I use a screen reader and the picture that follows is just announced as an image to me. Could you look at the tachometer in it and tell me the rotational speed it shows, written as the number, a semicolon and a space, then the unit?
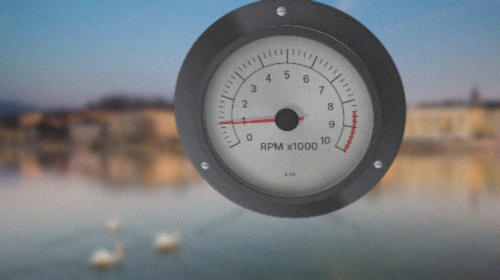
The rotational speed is 1000; rpm
